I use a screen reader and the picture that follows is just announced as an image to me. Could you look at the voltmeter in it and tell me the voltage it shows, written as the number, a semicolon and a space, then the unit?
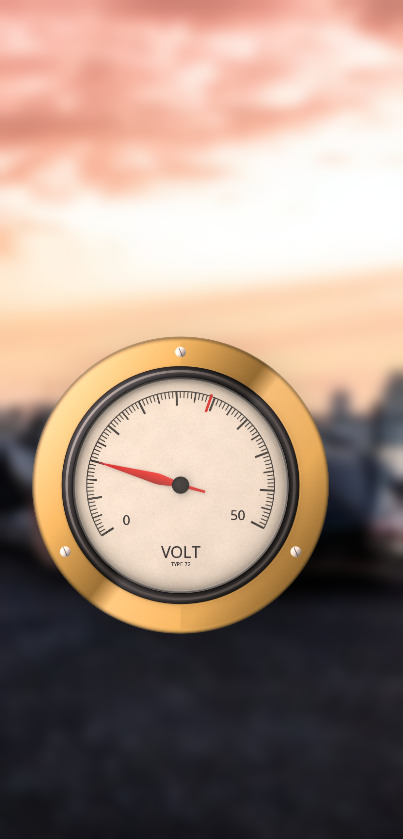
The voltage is 10; V
